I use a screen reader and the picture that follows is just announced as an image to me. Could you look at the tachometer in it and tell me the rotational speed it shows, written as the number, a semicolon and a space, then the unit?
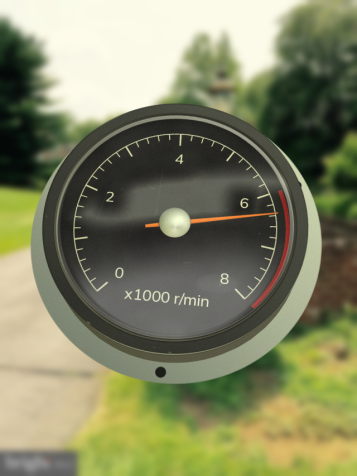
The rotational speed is 6400; rpm
